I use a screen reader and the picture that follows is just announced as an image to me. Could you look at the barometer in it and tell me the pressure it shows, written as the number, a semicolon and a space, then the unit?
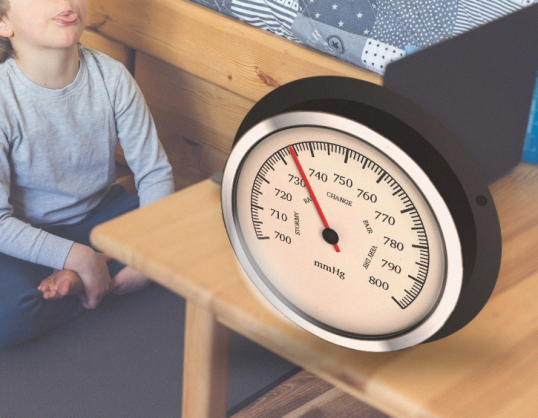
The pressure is 735; mmHg
